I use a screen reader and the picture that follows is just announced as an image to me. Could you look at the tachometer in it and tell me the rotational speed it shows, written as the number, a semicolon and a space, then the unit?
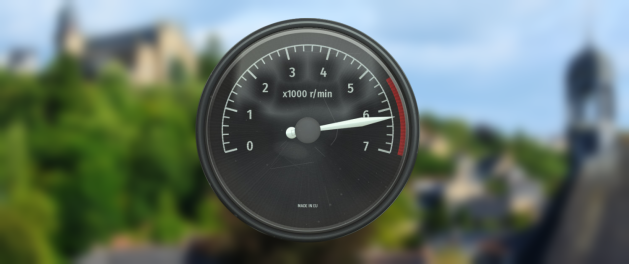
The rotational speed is 6200; rpm
